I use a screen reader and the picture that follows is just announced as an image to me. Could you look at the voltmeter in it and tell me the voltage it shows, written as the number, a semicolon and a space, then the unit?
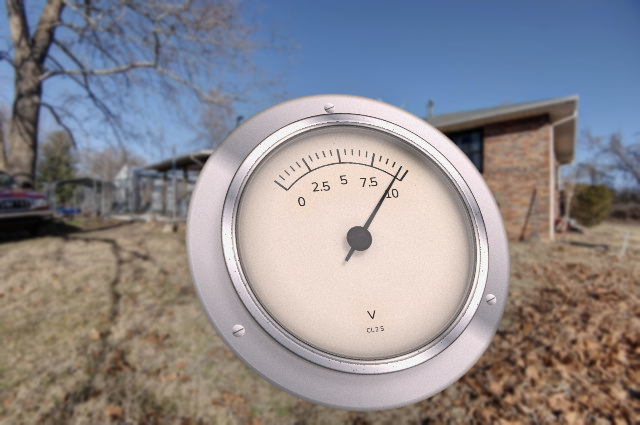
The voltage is 9.5; V
